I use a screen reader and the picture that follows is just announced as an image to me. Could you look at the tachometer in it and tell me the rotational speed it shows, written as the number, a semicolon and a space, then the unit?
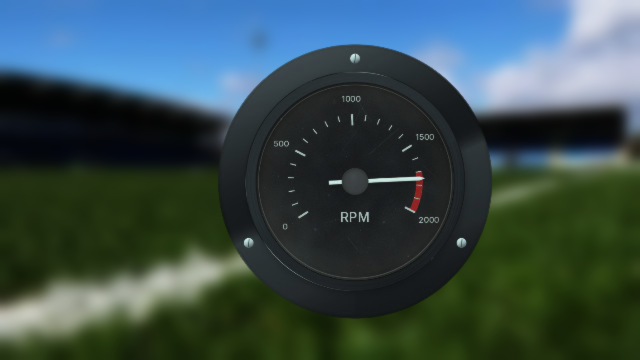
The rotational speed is 1750; rpm
